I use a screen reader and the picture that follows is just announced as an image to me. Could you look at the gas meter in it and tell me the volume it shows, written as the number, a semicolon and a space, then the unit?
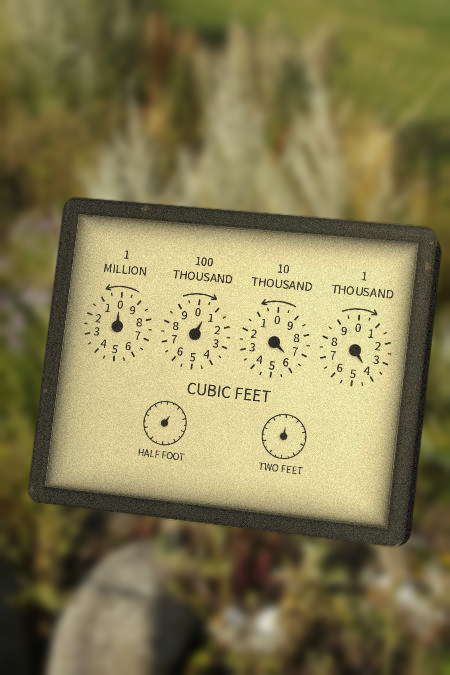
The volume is 6400; ft³
